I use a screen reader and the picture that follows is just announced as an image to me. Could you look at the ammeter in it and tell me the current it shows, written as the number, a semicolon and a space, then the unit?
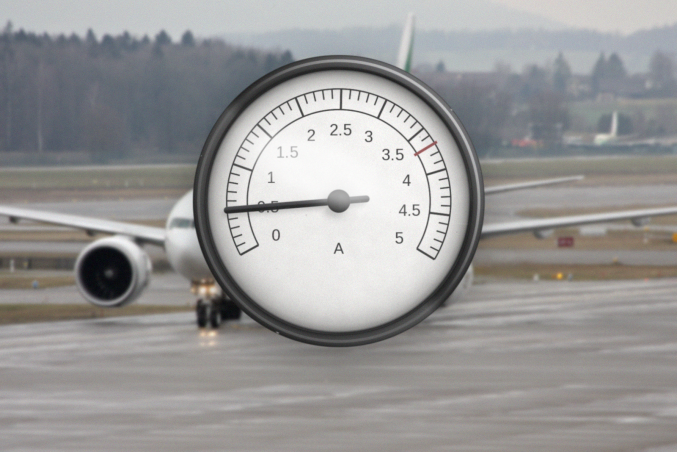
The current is 0.5; A
